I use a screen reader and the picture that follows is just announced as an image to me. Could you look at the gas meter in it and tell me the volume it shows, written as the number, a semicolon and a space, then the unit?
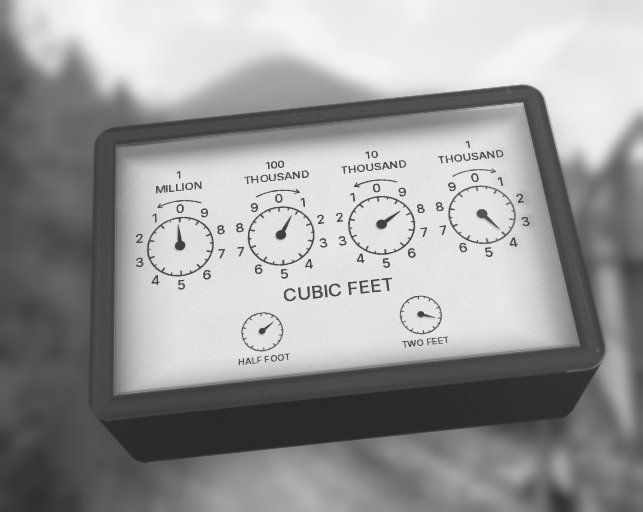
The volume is 8400; ft³
